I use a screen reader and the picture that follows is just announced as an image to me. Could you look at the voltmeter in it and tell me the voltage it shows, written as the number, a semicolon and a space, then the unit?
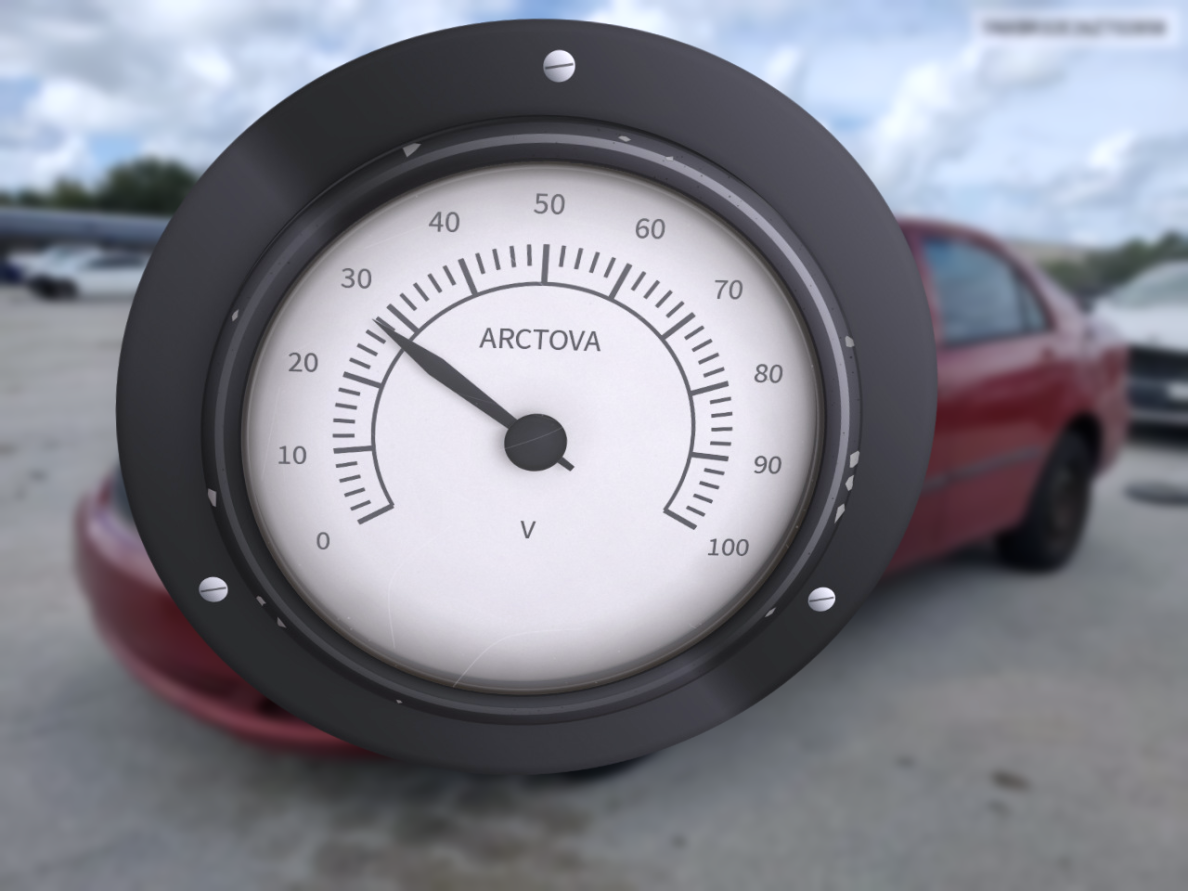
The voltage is 28; V
